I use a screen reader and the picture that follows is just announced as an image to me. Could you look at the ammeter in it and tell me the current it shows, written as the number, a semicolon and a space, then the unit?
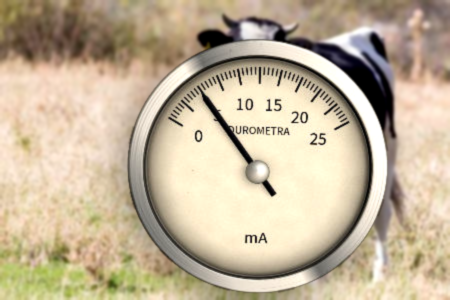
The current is 5; mA
